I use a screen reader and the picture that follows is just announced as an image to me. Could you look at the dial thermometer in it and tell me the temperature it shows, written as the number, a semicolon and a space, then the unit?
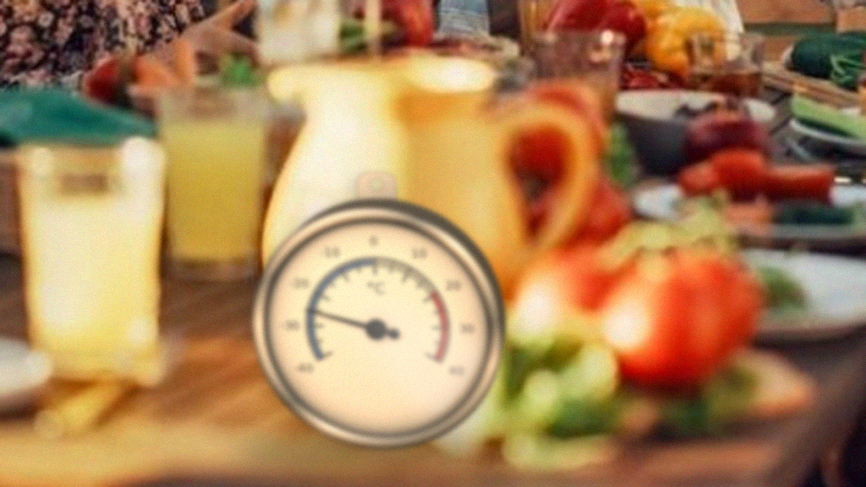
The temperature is -25; °C
